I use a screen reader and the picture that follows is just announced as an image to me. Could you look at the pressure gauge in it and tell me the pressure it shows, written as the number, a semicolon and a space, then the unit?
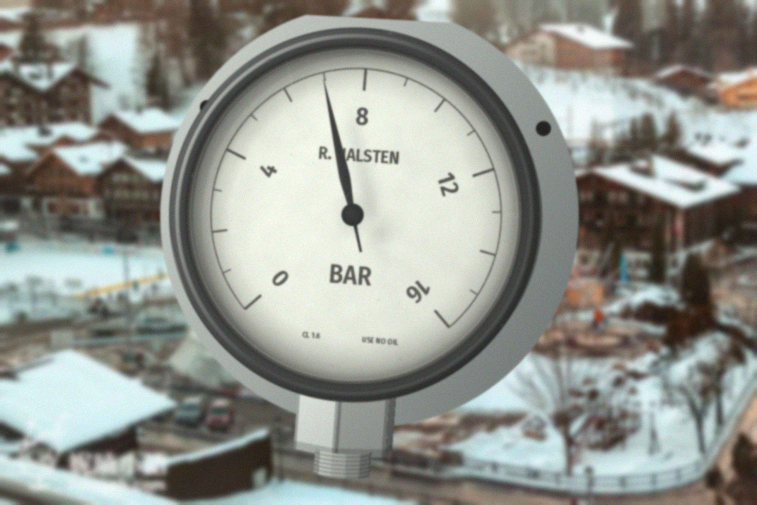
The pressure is 7; bar
